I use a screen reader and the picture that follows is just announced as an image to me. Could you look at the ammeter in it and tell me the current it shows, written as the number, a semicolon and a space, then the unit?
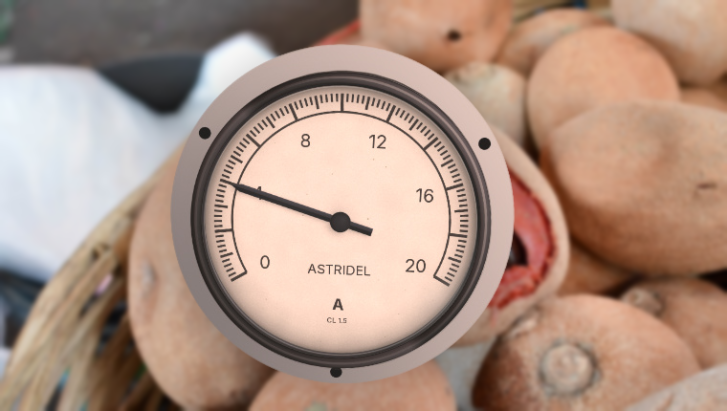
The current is 4; A
